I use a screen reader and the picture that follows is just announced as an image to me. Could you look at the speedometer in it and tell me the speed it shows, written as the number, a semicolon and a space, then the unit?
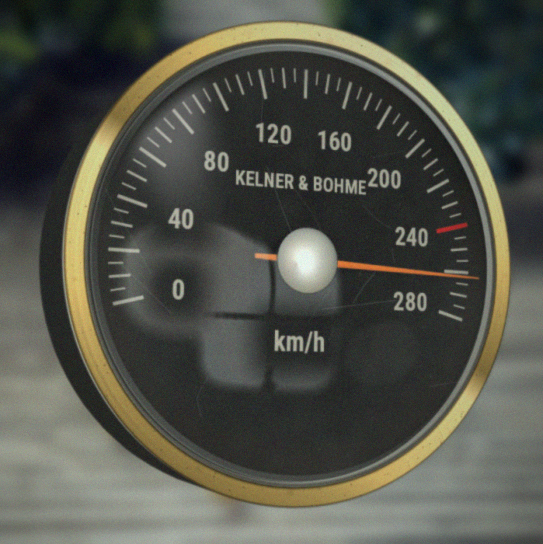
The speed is 262.5; km/h
